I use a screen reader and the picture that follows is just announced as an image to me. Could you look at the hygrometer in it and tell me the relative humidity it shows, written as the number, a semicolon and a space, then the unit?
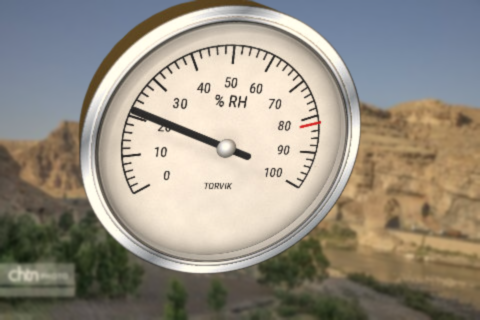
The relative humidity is 22; %
